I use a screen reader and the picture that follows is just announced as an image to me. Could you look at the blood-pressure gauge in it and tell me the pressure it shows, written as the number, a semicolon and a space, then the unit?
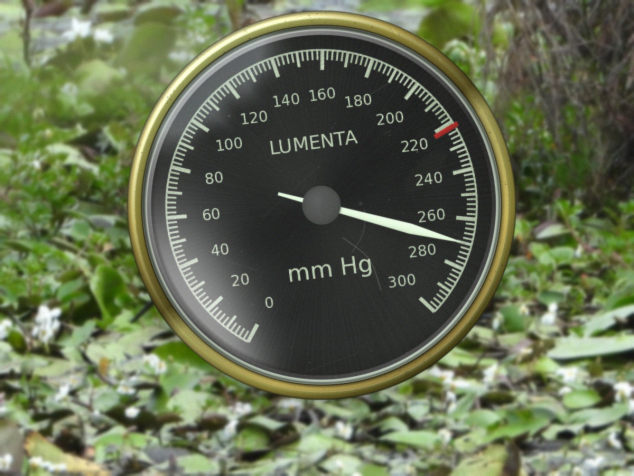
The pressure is 270; mmHg
